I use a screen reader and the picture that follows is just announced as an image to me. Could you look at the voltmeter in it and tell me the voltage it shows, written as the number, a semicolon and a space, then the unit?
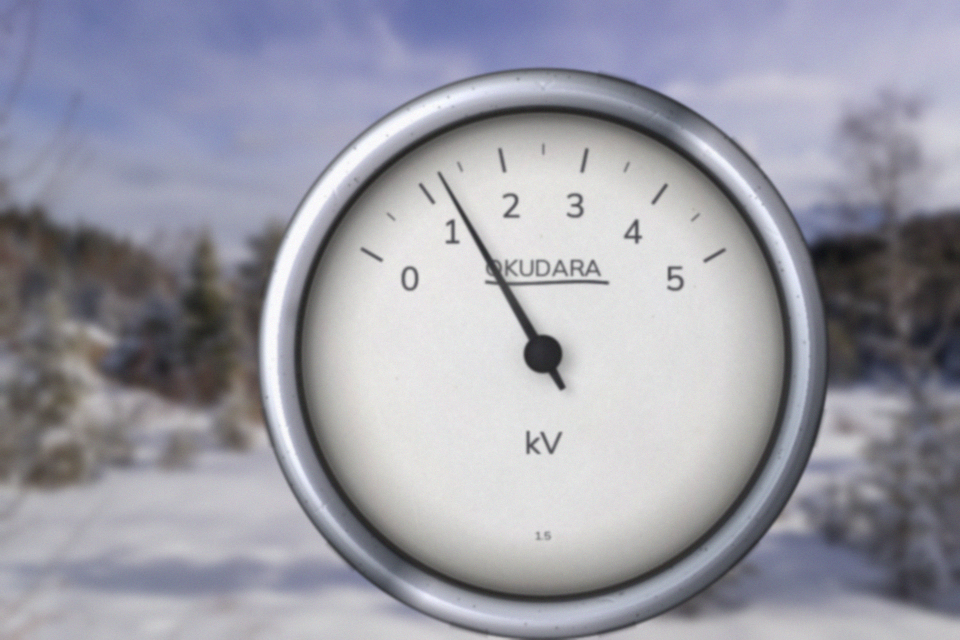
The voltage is 1.25; kV
